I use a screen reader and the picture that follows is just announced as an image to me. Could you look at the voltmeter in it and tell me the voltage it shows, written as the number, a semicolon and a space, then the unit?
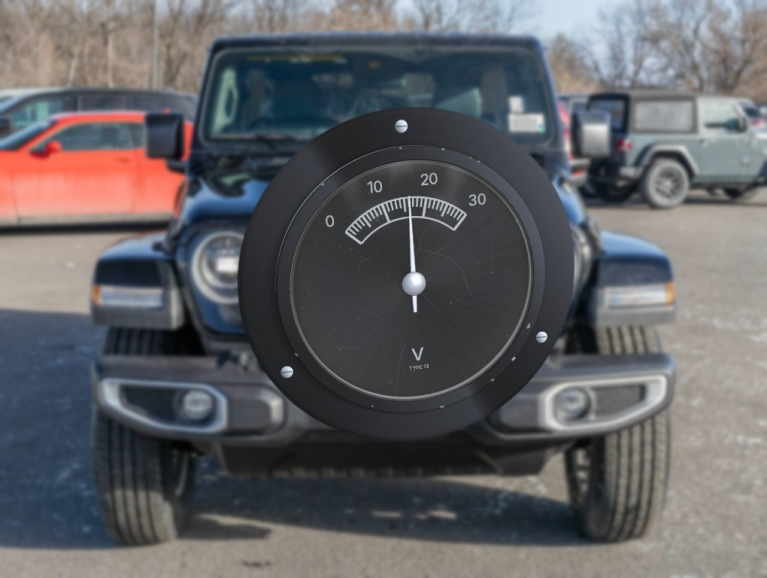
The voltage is 16; V
